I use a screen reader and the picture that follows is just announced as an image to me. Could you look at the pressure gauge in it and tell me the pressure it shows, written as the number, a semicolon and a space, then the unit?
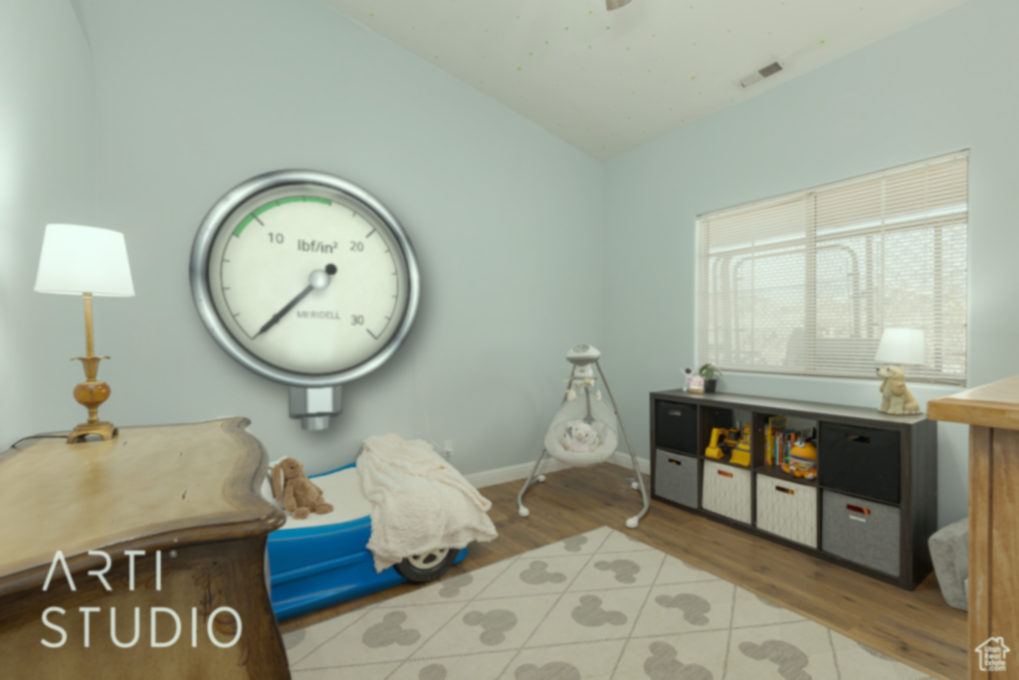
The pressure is 0; psi
